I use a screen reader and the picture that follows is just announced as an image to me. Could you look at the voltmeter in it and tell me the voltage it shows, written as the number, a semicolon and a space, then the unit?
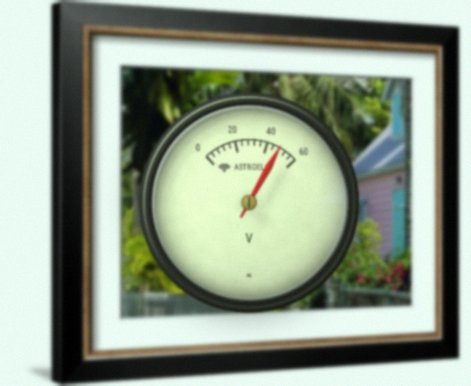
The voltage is 48; V
